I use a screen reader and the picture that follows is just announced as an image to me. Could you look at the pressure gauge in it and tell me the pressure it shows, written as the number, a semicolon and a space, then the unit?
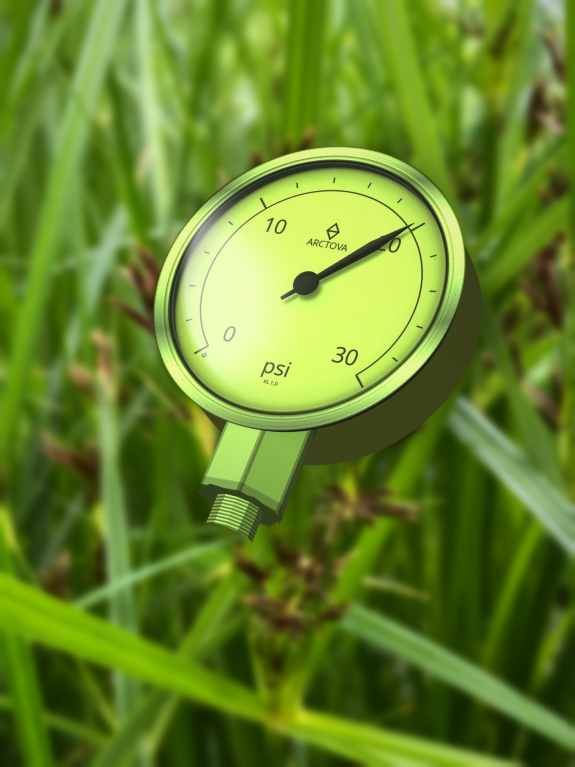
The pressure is 20; psi
